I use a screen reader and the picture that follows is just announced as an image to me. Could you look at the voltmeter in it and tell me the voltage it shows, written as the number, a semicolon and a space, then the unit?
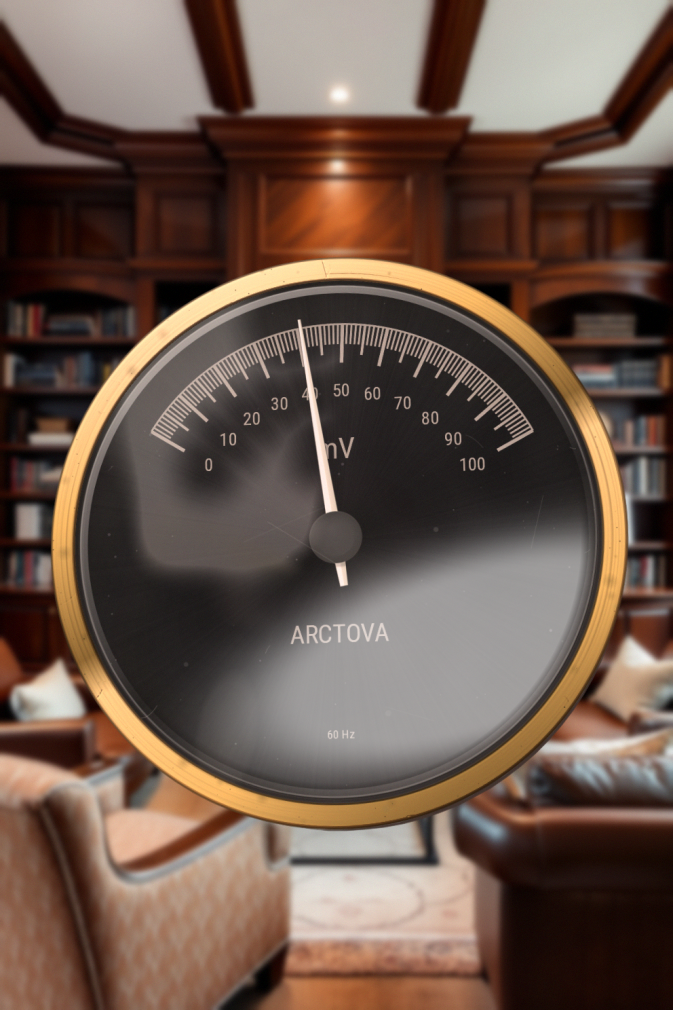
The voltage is 41; mV
